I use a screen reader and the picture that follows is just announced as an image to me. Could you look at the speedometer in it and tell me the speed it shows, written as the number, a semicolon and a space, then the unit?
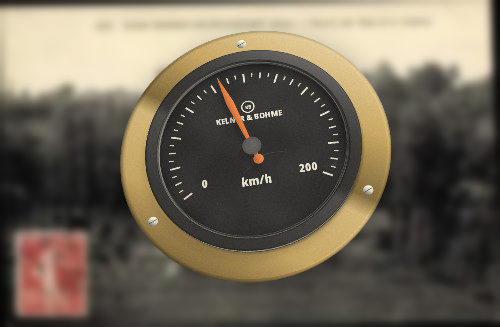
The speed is 85; km/h
